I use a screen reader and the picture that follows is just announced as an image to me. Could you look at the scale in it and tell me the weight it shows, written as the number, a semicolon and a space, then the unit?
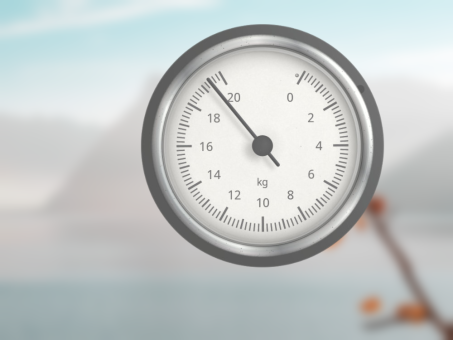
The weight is 19.4; kg
